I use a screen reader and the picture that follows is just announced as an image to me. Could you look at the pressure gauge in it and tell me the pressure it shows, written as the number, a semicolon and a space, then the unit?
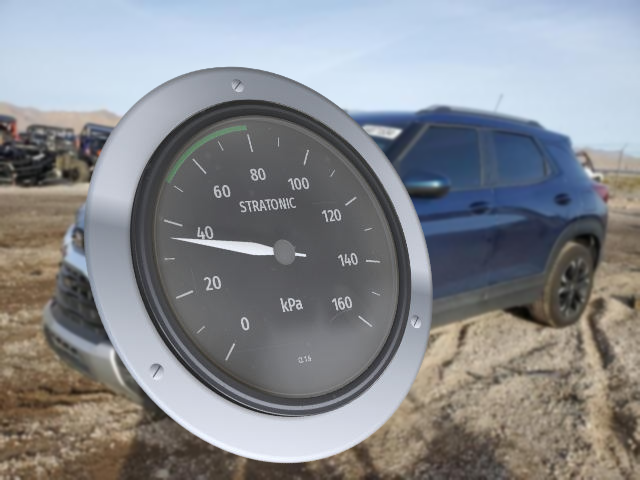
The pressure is 35; kPa
